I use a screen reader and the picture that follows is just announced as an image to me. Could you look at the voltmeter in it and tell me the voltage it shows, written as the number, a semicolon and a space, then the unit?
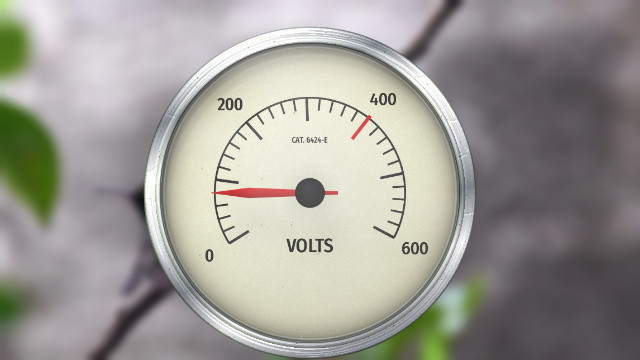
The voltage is 80; V
